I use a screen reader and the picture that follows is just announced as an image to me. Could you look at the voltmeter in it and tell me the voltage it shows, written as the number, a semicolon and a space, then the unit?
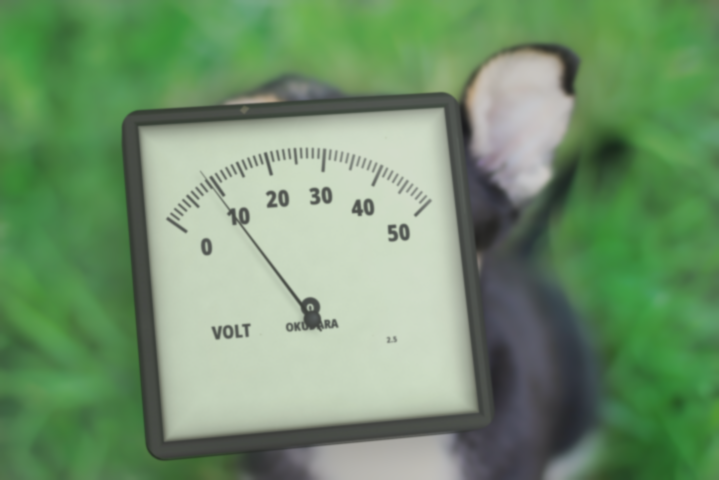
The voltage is 9; V
